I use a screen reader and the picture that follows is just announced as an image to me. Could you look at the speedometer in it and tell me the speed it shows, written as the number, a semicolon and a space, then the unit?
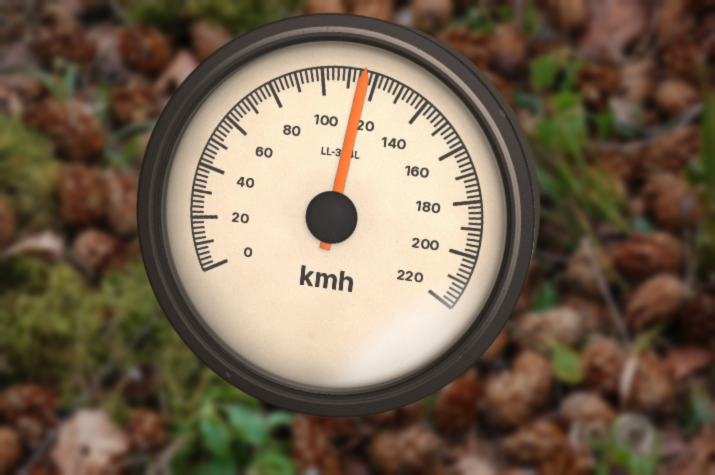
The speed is 116; km/h
